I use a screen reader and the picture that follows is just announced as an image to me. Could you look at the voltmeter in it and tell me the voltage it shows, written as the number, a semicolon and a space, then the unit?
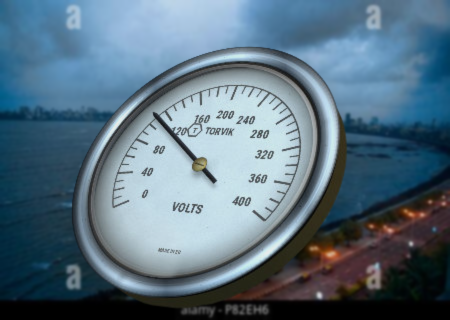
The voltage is 110; V
